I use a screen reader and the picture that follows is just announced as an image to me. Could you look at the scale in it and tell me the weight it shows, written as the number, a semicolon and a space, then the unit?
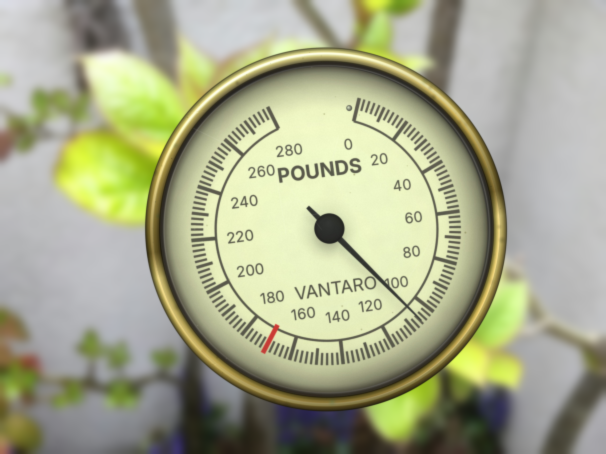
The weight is 106; lb
